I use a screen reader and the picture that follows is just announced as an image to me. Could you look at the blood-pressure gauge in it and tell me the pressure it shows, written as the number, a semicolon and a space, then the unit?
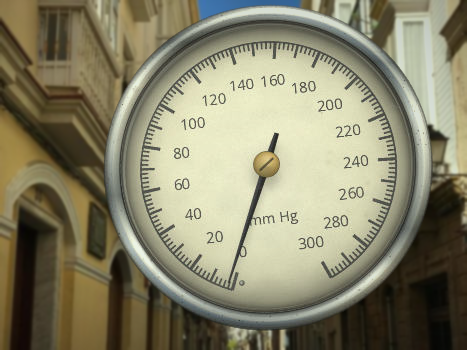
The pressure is 2; mmHg
